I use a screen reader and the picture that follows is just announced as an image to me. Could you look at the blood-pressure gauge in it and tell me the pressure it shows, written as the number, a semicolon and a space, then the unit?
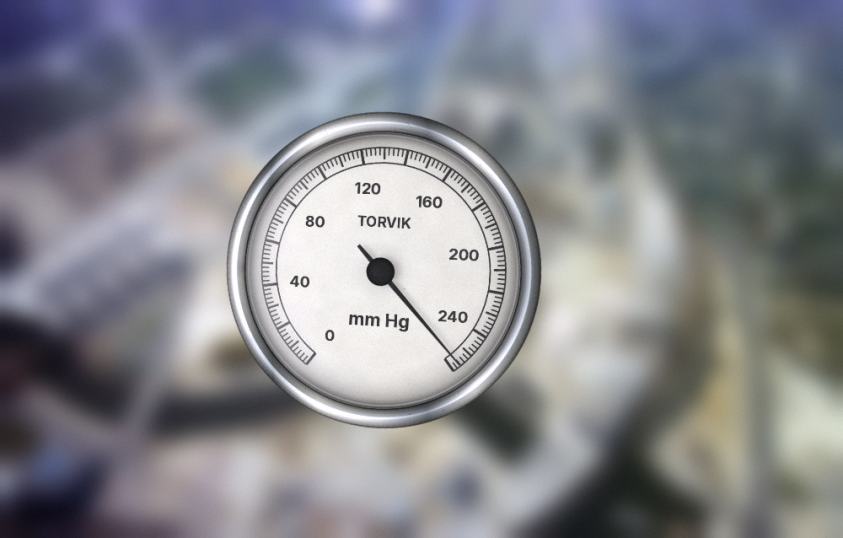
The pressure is 256; mmHg
